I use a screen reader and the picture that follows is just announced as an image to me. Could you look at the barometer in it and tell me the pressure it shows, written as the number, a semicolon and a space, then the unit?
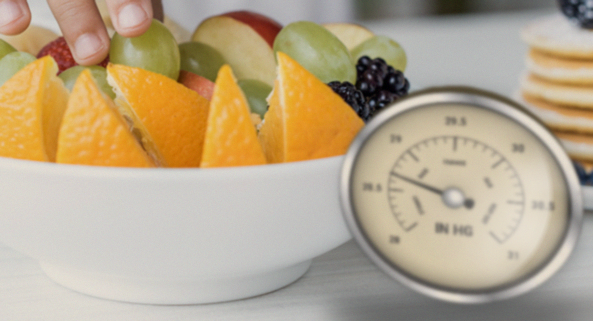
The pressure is 28.7; inHg
